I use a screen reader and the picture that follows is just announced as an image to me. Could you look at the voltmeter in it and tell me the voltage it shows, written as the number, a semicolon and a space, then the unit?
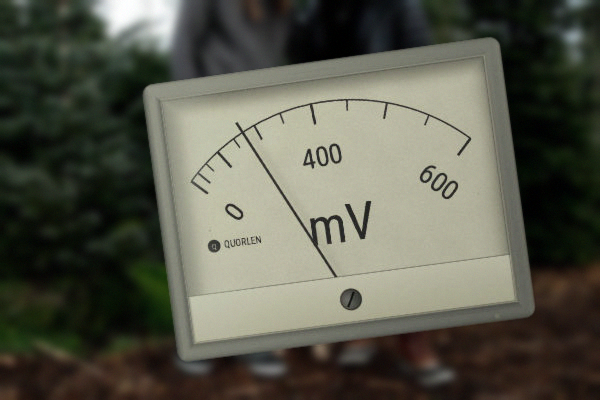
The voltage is 275; mV
